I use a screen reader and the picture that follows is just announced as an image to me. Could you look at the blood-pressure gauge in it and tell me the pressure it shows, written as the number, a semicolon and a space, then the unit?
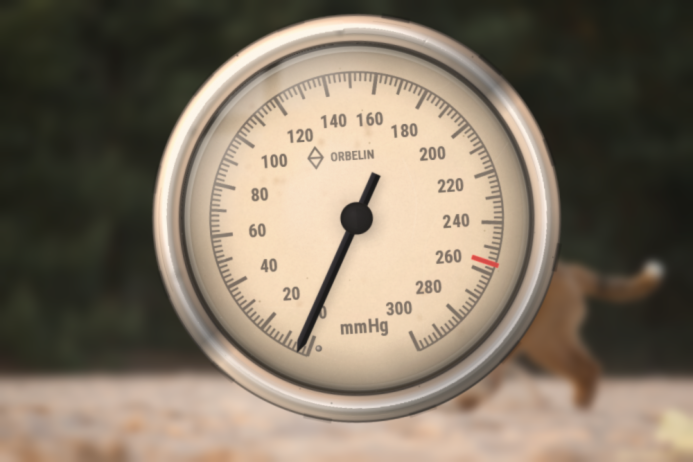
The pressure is 4; mmHg
